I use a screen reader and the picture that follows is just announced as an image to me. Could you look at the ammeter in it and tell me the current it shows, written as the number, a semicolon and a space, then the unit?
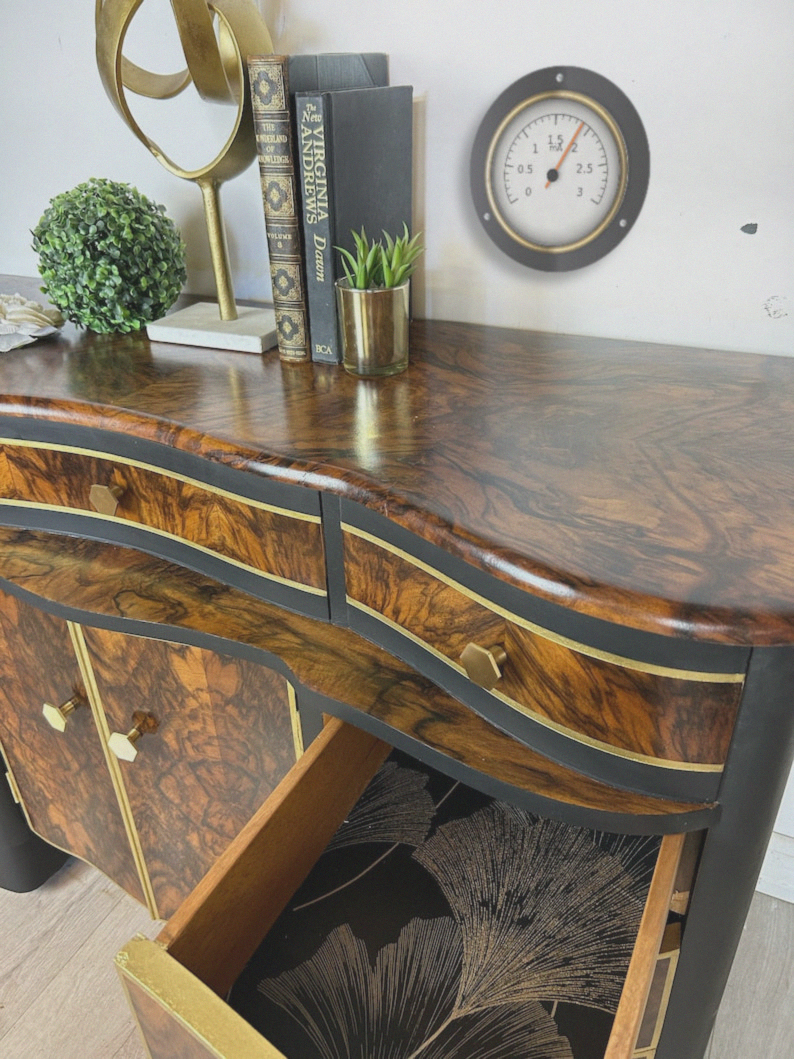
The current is 1.9; mA
